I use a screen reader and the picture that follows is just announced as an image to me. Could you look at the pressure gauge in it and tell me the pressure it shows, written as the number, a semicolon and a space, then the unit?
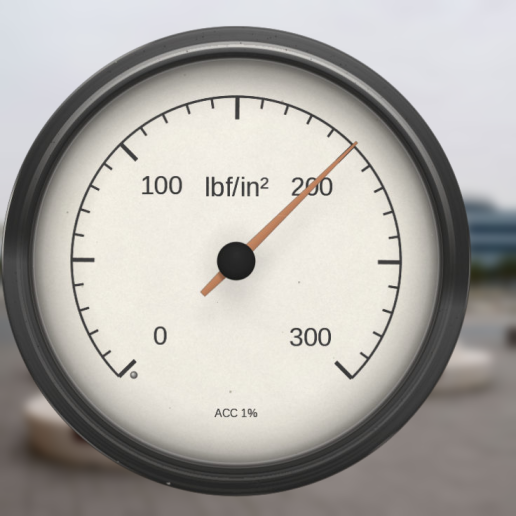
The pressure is 200; psi
